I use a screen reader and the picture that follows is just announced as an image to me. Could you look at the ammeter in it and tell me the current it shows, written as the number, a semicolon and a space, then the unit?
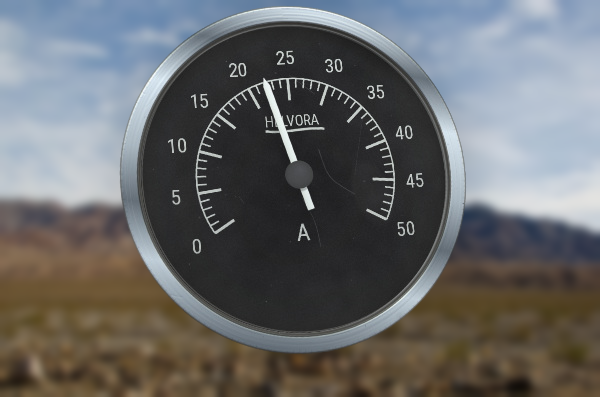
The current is 22; A
